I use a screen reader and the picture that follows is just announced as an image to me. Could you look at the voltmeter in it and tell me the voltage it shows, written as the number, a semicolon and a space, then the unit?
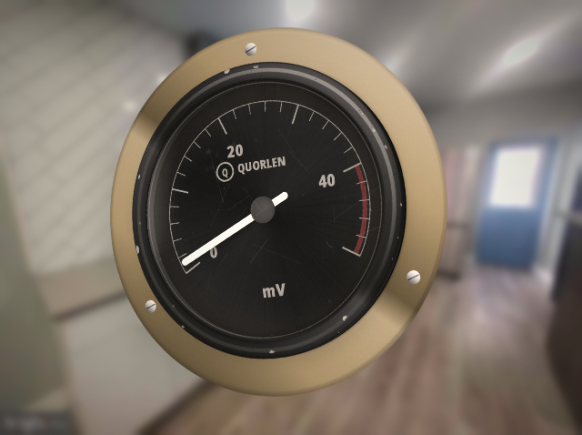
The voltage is 1; mV
